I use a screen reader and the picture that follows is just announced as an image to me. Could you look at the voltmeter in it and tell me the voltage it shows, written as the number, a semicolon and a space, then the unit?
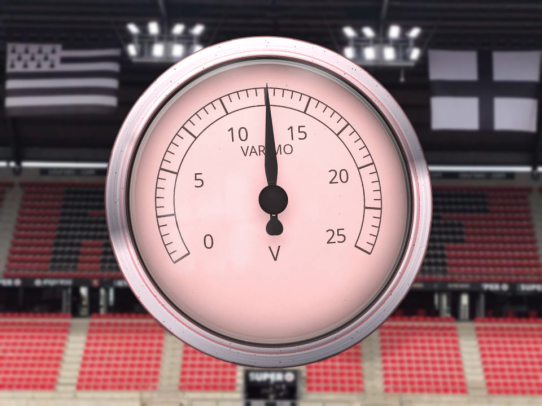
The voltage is 12.5; V
